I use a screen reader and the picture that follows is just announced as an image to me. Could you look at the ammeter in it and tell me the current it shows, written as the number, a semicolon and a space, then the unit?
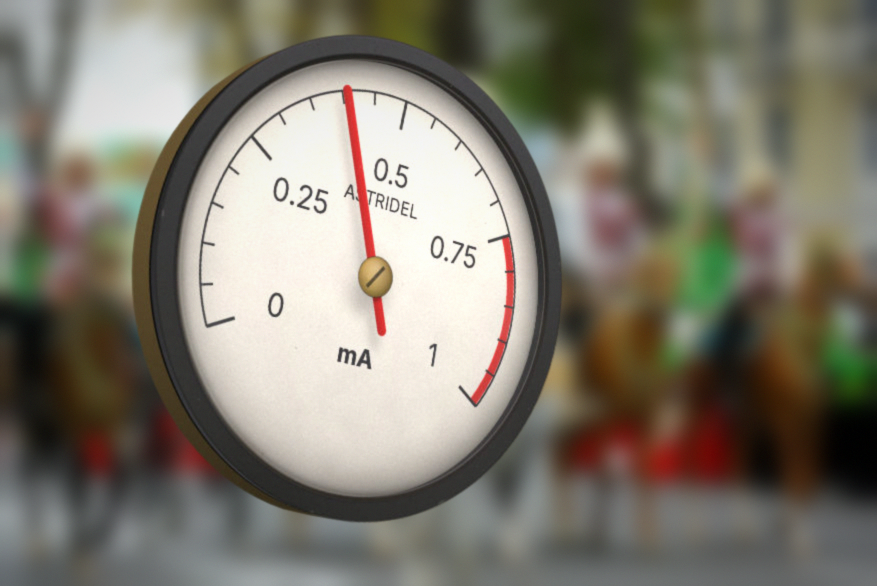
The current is 0.4; mA
